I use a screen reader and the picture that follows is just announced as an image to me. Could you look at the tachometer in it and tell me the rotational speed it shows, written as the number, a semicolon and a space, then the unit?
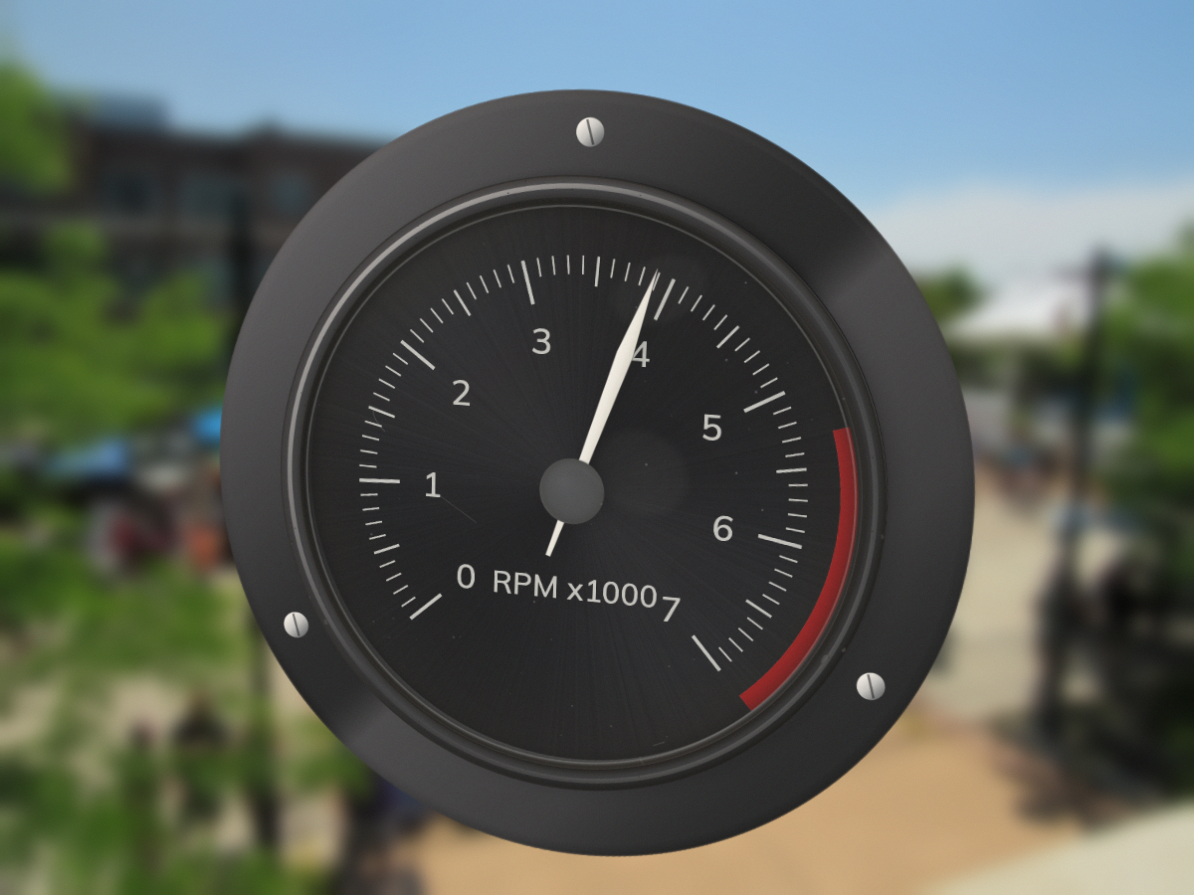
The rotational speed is 3900; rpm
